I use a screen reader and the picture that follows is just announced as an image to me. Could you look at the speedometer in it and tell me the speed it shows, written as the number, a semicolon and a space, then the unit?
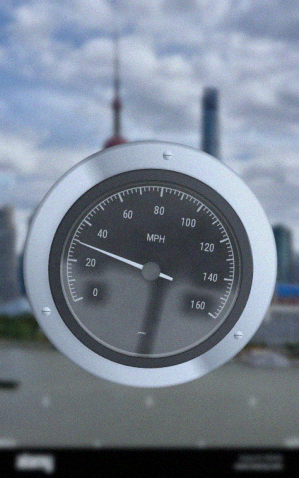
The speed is 30; mph
